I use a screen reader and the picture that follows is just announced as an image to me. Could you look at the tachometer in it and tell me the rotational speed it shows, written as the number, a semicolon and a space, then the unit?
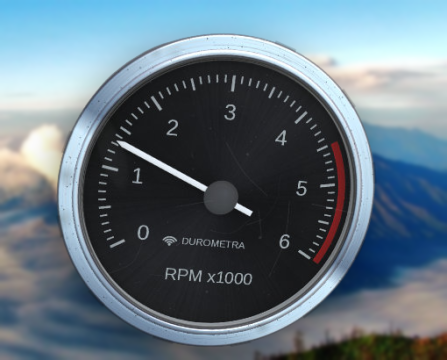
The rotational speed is 1350; rpm
